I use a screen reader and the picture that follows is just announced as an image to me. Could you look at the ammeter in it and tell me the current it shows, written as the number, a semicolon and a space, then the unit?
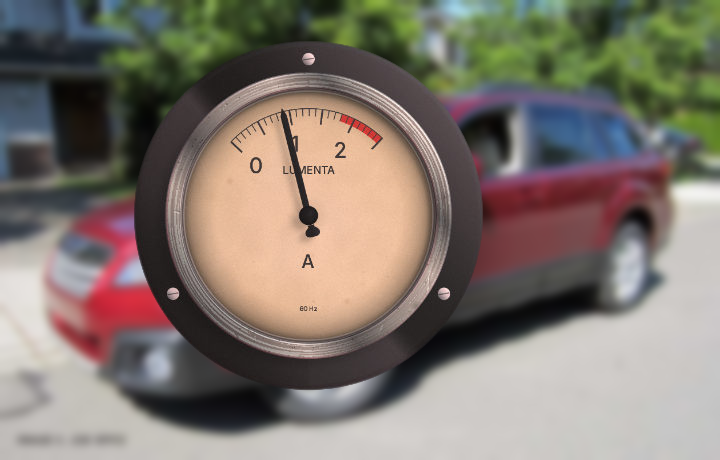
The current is 0.9; A
